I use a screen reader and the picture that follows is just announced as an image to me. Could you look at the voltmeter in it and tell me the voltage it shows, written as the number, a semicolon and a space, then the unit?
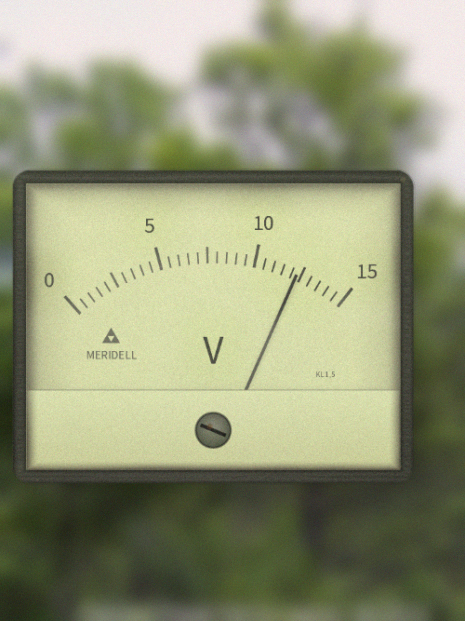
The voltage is 12.25; V
